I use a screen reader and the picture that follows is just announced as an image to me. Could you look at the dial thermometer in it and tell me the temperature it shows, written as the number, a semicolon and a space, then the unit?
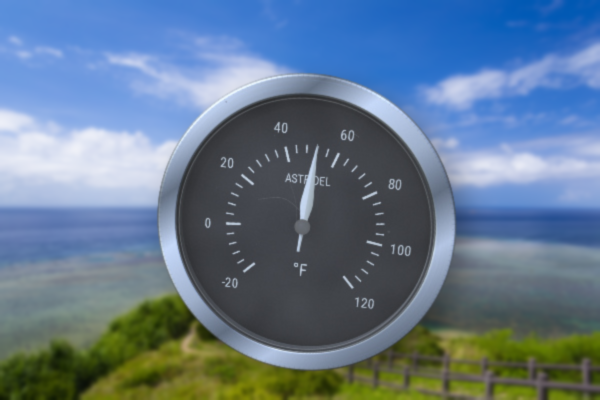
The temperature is 52; °F
